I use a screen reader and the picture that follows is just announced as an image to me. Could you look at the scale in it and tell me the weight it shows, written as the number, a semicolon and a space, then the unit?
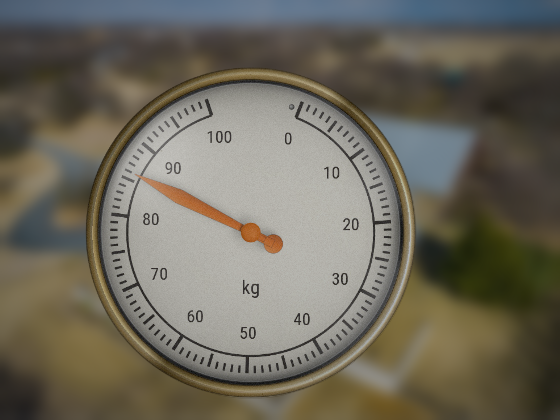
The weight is 86; kg
